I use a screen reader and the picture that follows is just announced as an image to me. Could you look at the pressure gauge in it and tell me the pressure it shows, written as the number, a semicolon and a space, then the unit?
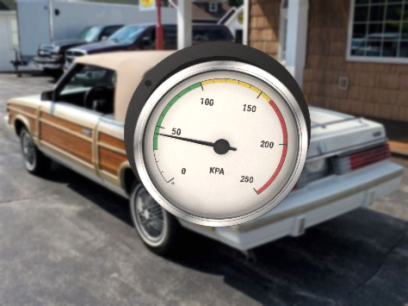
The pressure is 45; kPa
